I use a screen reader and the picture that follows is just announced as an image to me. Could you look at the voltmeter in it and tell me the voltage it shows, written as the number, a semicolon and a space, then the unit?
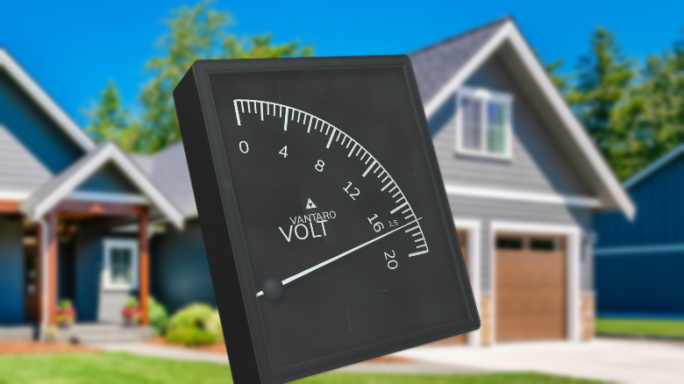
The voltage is 17.5; V
